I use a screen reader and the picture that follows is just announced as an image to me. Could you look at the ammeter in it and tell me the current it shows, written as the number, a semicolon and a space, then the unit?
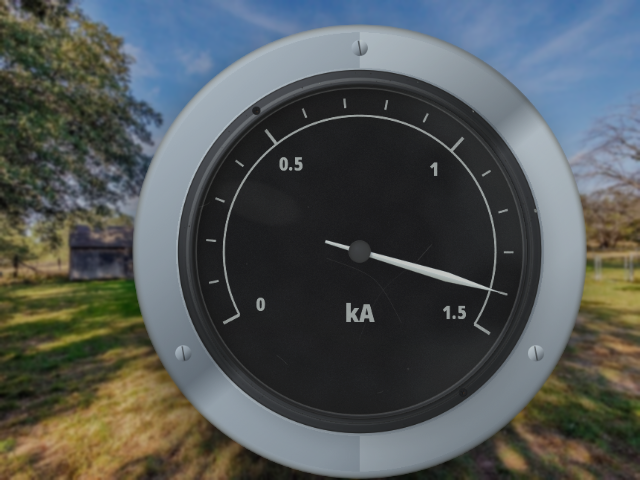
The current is 1.4; kA
